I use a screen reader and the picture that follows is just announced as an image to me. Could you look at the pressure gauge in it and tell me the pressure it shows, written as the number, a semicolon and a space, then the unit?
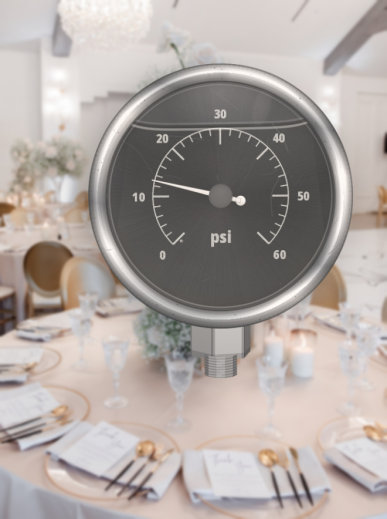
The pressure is 13; psi
